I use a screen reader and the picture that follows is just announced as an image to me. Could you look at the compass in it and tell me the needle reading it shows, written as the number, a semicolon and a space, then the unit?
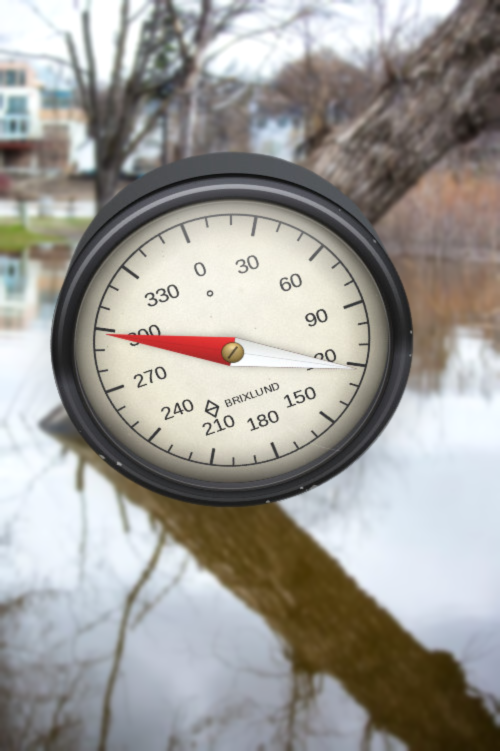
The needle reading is 300; °
